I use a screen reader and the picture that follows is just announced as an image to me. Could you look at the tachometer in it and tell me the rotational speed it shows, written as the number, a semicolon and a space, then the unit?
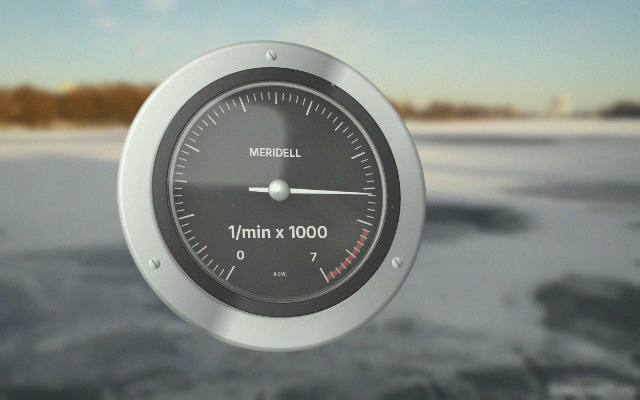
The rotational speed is 5600; rpm
